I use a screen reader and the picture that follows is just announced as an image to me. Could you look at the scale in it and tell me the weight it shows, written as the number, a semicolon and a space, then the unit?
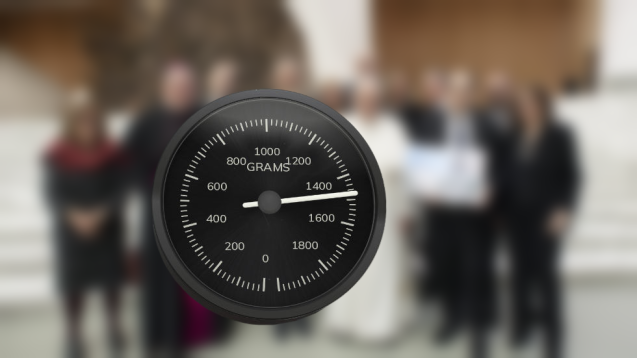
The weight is 1480; g
